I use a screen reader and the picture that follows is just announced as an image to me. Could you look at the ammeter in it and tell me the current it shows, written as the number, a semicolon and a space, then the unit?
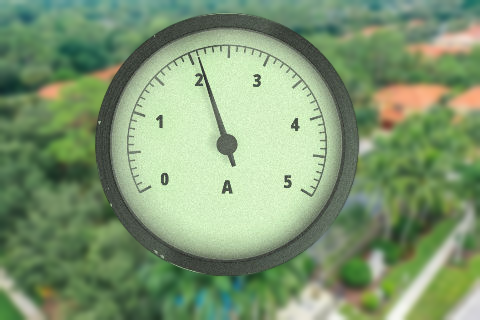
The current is 2.1; A
